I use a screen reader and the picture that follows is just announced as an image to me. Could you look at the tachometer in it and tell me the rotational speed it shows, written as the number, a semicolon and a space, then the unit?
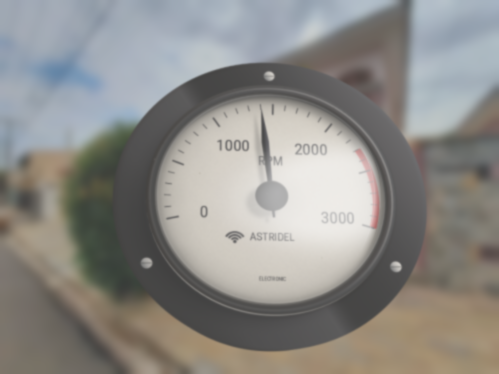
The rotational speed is 1400; rpm
